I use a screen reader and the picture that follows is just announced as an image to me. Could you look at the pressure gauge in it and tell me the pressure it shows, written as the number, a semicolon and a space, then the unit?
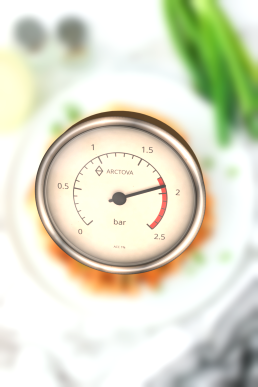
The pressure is 1.9; bar
